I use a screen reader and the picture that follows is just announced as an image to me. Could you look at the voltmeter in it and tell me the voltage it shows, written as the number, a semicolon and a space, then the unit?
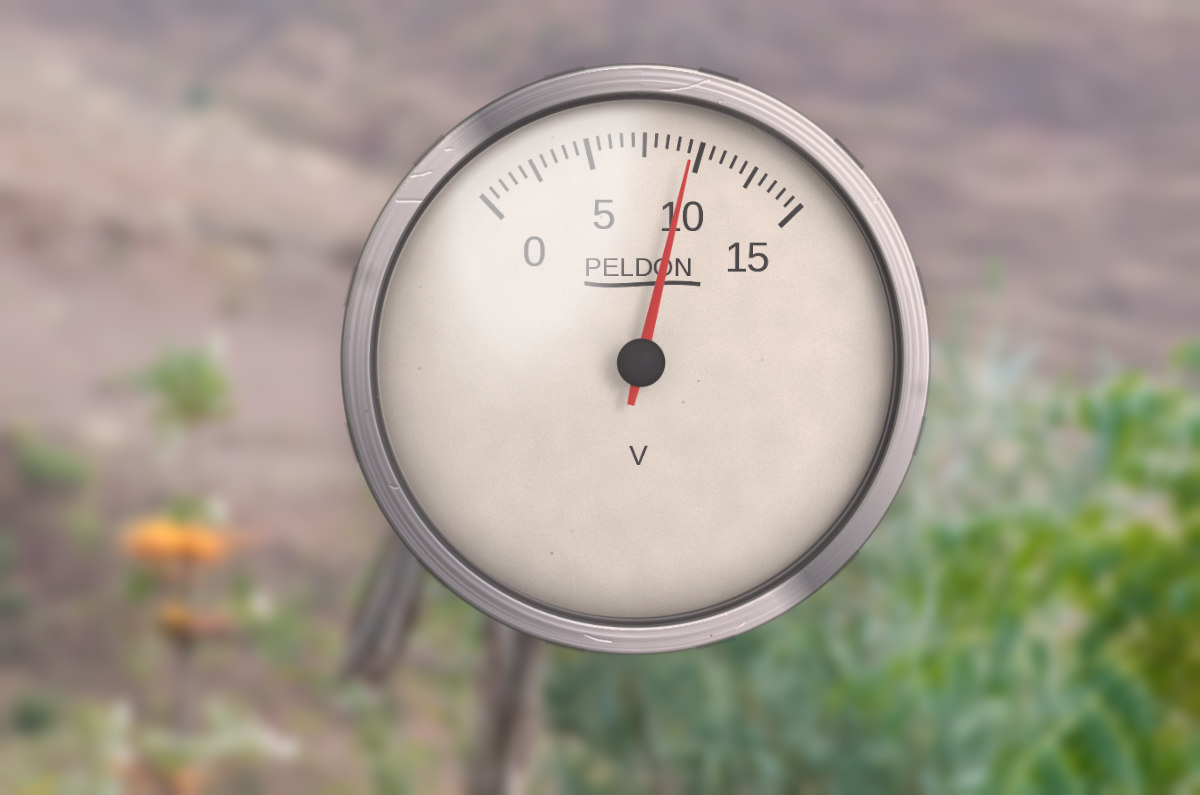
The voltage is 9.5; V
